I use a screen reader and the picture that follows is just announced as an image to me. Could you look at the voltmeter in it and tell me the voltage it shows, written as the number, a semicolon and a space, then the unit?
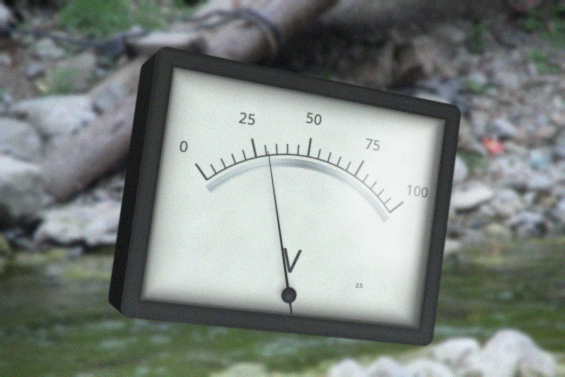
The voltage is 30; V
